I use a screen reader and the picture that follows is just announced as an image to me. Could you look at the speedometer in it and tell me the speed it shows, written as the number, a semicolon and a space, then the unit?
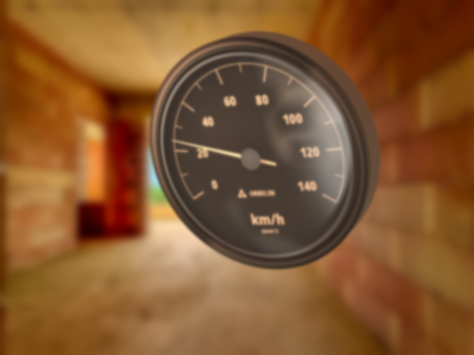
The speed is 25; km/h
